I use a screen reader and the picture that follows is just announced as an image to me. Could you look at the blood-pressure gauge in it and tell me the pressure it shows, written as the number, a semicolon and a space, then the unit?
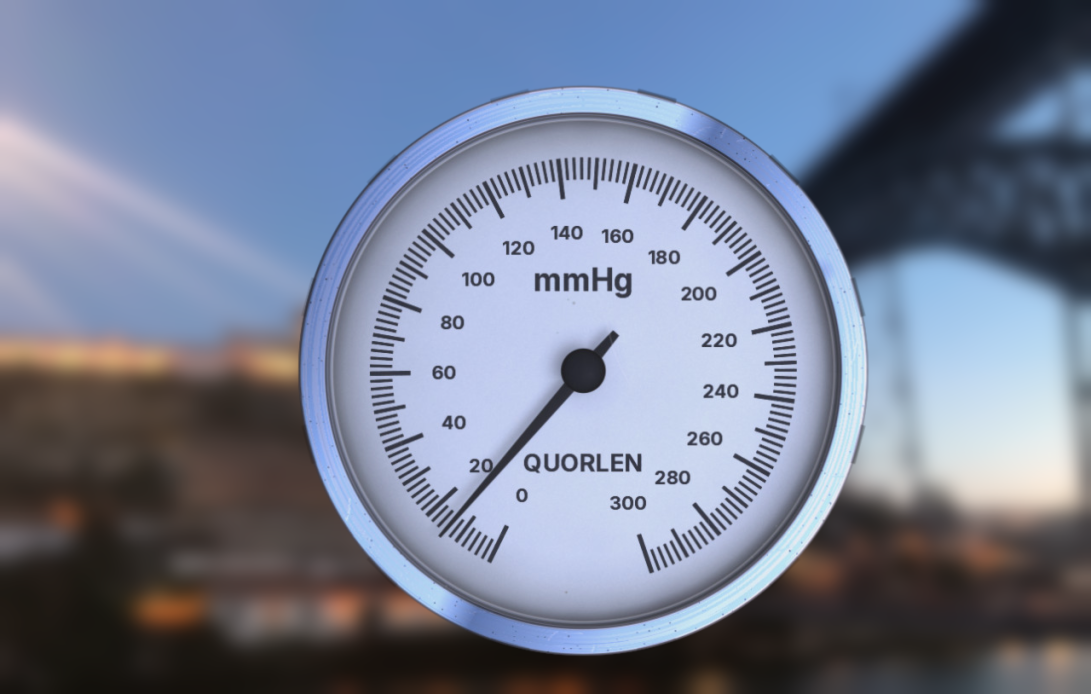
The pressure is 14; mmHg
